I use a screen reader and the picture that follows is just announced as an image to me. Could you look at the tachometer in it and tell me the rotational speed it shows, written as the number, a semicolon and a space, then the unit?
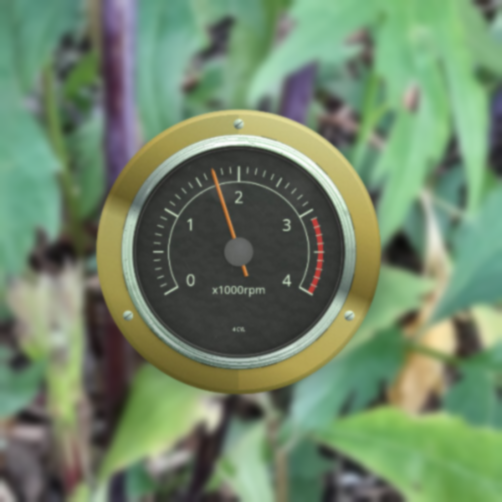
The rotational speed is 1700; rpm
